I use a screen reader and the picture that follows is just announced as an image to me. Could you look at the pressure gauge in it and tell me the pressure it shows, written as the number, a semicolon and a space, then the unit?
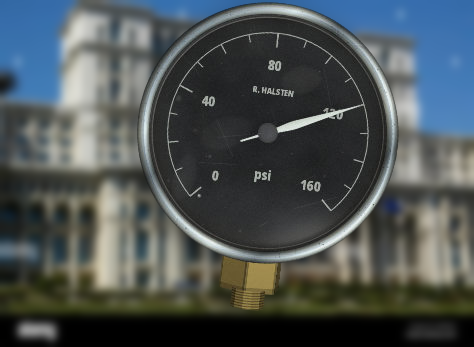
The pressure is 120; psi
